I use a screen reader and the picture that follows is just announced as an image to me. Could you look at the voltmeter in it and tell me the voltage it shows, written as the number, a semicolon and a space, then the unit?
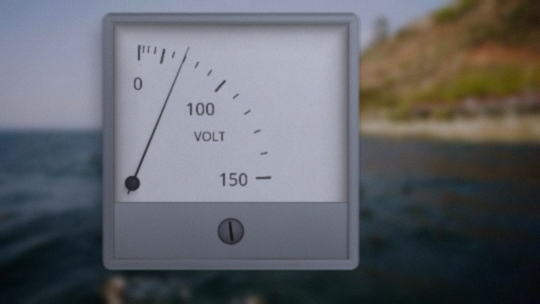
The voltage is 70; V
